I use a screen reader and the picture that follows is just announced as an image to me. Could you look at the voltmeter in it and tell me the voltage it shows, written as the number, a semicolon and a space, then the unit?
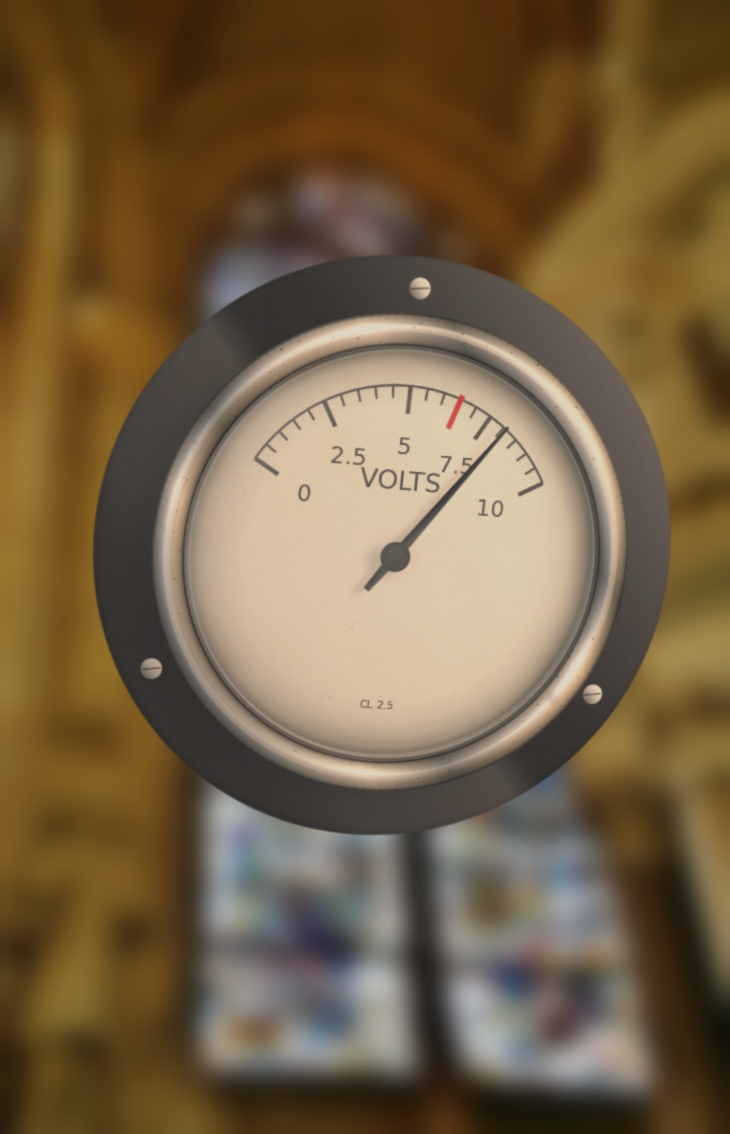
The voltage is 8; V
